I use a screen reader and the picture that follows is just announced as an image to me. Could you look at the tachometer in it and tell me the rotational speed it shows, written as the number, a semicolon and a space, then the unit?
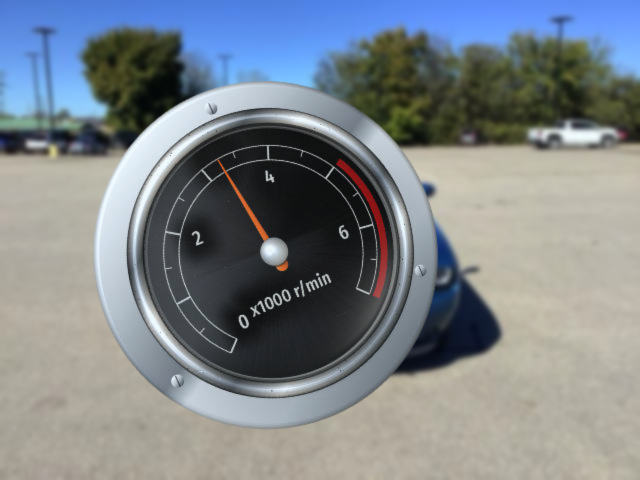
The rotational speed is 3250; rpm
